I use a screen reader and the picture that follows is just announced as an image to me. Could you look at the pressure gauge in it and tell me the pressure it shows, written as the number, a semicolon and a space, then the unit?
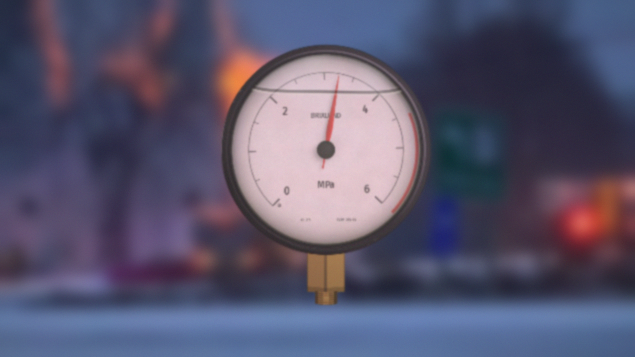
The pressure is 3.25; MPa
